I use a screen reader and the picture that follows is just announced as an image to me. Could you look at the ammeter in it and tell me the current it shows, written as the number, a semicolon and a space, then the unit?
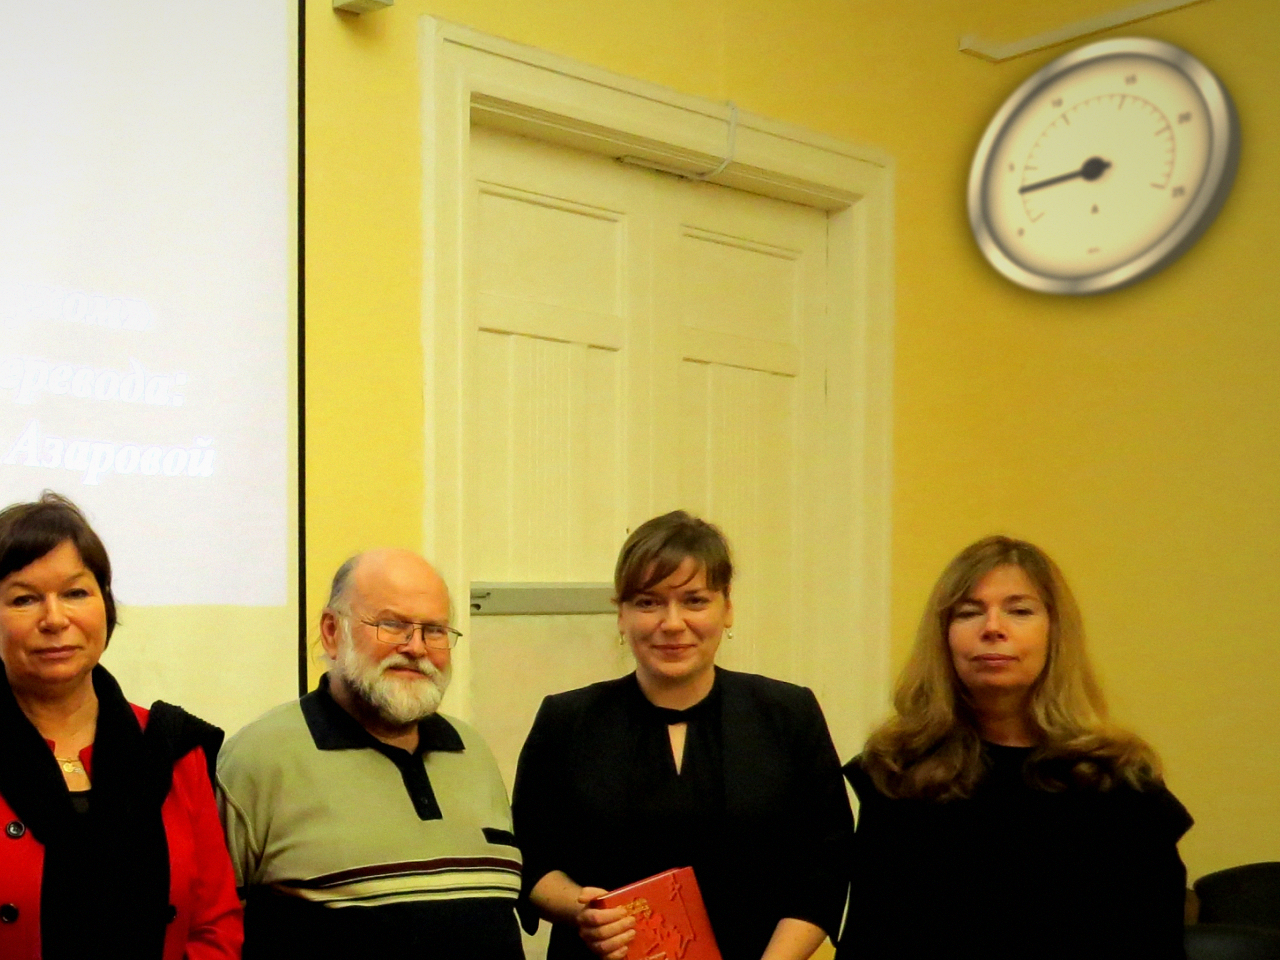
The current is 3; A
